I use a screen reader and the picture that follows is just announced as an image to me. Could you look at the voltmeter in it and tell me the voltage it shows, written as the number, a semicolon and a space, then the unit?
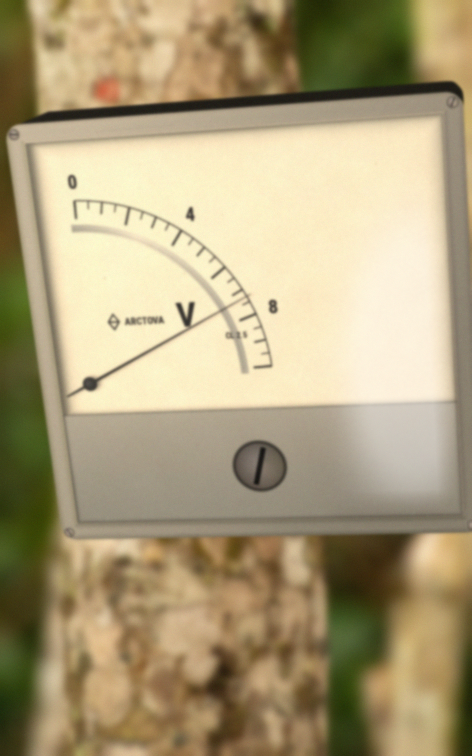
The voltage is 7.25; V
